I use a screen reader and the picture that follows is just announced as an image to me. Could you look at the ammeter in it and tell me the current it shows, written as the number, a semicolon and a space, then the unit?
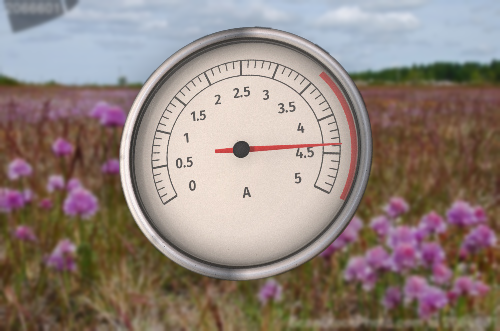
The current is 4.4; A
